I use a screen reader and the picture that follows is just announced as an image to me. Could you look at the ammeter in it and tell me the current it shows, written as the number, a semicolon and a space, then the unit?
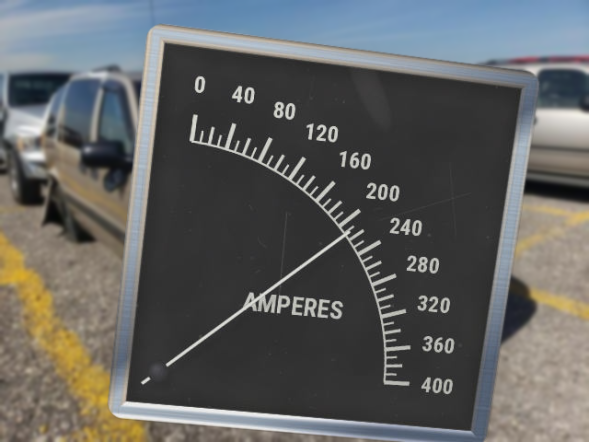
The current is 210; A
